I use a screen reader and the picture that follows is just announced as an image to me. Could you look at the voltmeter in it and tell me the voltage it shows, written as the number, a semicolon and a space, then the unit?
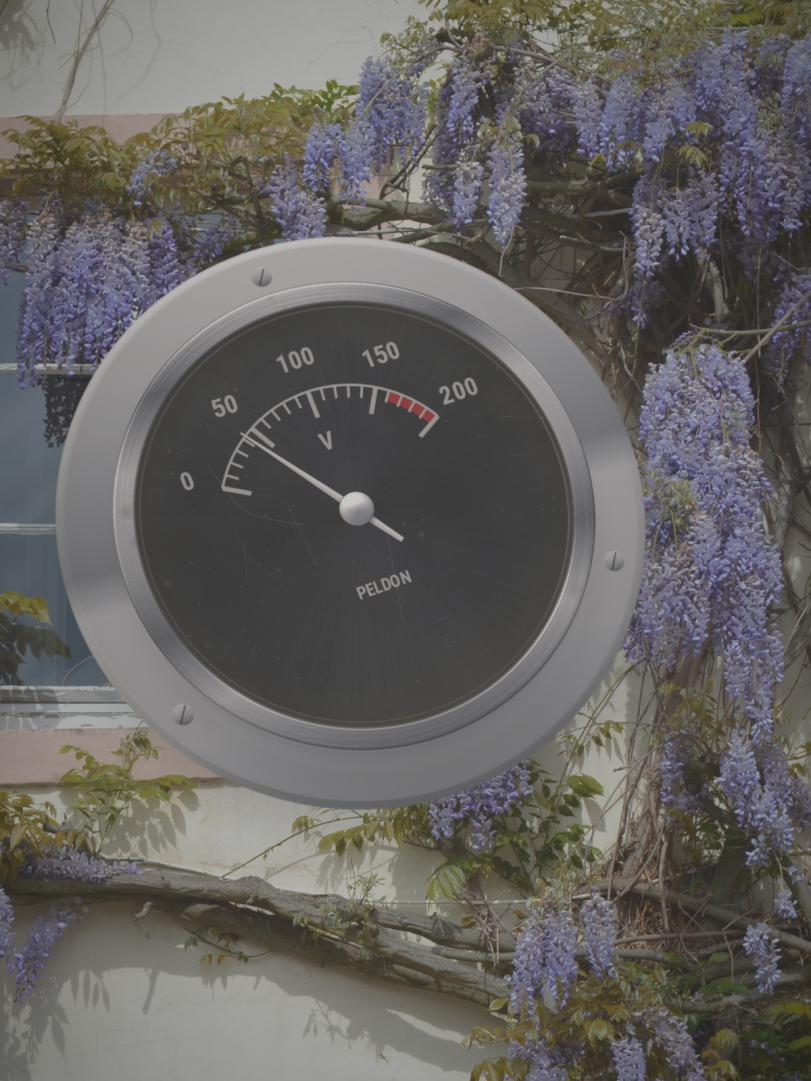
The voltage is 40; V
